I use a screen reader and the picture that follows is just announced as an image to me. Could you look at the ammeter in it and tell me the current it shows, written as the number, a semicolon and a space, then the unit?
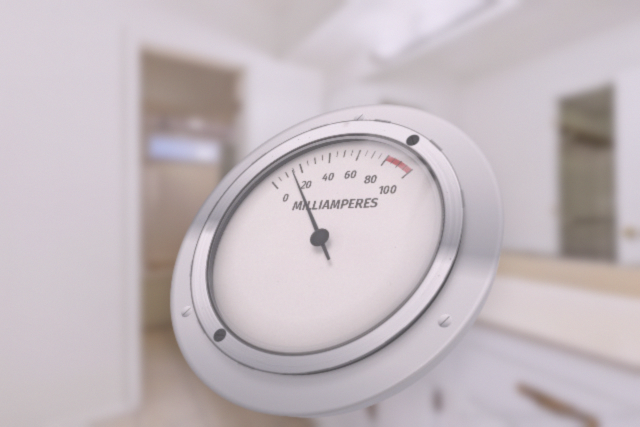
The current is 15; mA
